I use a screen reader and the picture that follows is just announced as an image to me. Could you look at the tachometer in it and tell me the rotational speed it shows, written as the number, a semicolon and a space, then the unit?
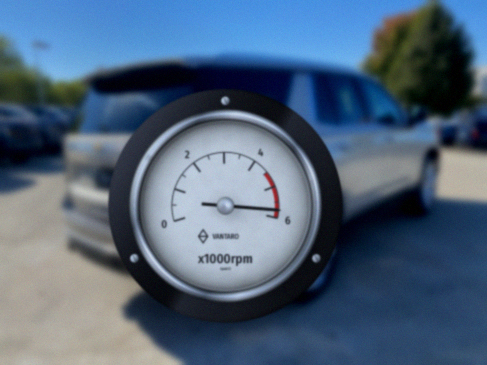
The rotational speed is 5750; rpm
